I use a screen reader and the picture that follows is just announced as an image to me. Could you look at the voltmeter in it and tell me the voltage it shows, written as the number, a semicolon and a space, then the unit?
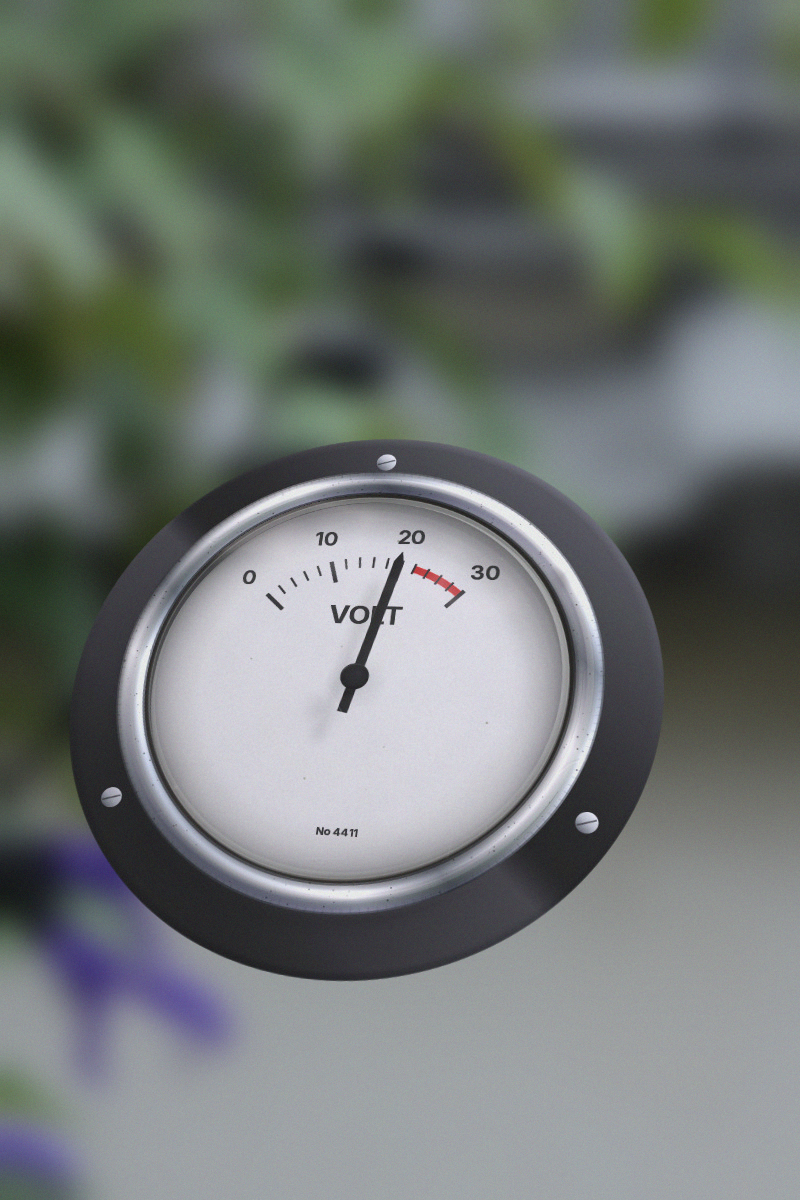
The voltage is 20; V
